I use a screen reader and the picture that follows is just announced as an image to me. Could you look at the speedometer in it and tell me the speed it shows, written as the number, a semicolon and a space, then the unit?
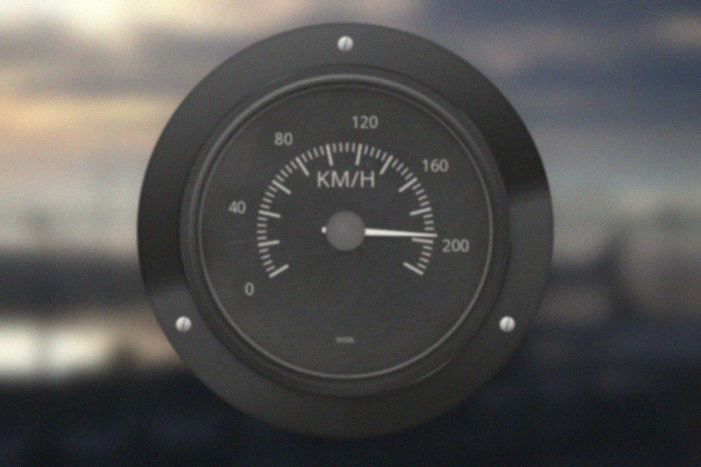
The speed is 196; km/h
